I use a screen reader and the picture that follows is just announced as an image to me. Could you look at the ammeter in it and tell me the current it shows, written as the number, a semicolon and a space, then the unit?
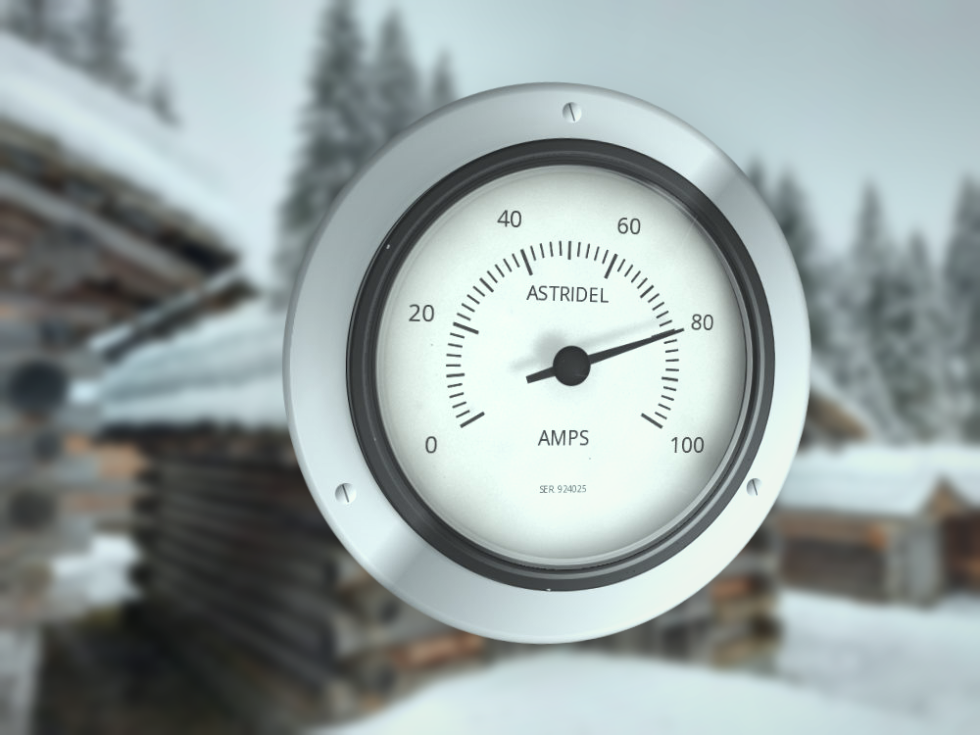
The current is 80; A
